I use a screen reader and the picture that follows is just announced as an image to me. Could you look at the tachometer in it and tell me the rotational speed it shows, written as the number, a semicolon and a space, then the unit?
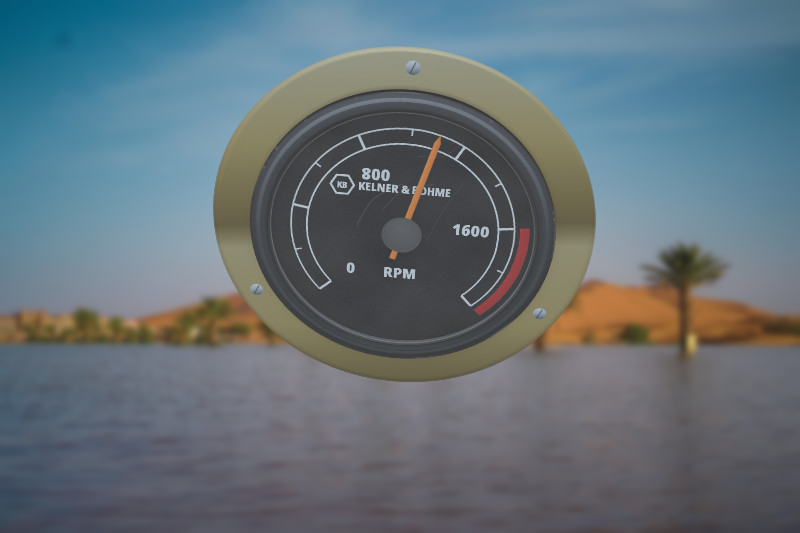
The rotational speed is 1100; rpm
